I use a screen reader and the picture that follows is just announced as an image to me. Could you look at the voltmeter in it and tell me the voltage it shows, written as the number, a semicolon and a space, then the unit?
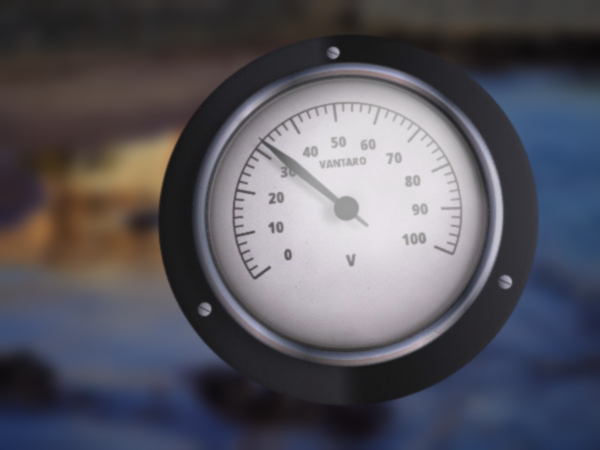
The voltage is 32; V
